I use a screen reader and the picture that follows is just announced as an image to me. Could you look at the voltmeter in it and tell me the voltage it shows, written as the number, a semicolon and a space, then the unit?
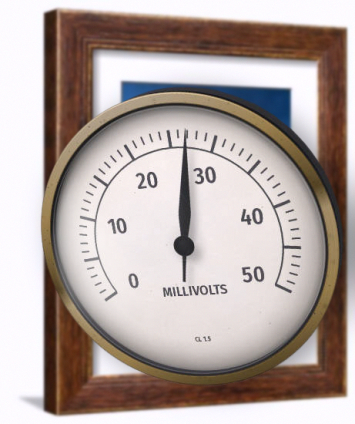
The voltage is 27; mV
